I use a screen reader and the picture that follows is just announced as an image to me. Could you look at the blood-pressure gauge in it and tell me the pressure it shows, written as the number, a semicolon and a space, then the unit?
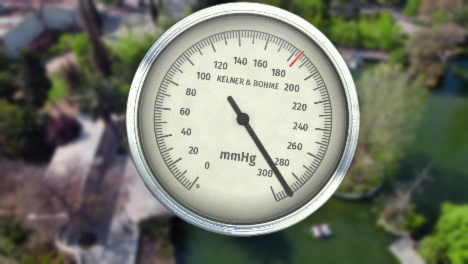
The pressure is 290; mmHg
